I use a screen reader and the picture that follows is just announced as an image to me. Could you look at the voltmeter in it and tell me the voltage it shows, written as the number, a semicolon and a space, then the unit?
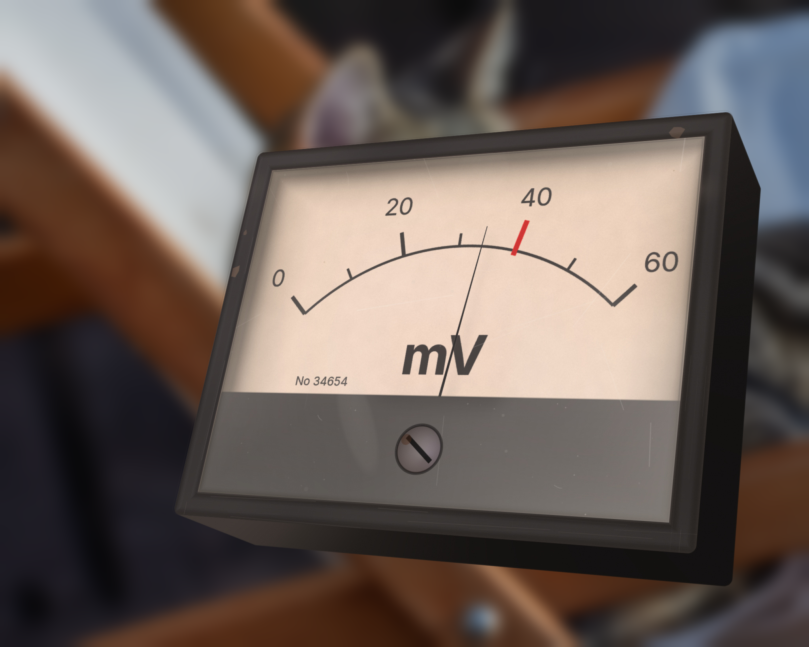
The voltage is 35; mV
